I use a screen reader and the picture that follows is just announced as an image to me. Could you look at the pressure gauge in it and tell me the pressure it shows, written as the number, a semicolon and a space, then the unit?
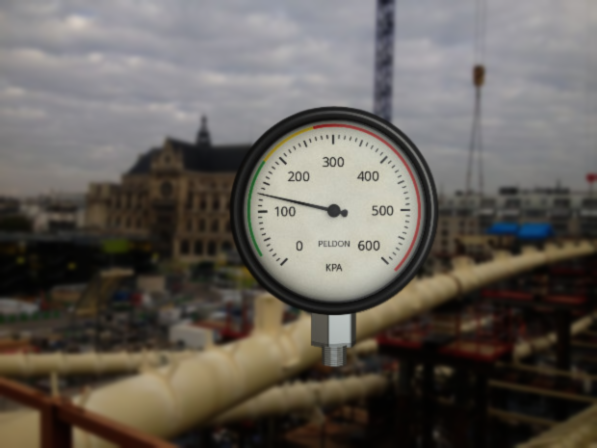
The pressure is 130; kPa
